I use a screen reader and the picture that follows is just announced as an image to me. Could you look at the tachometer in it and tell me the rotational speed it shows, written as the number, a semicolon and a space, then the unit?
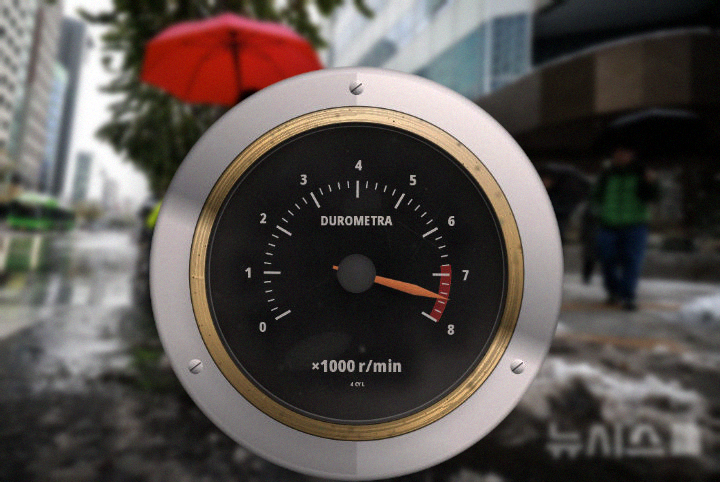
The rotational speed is 7500; rpm
